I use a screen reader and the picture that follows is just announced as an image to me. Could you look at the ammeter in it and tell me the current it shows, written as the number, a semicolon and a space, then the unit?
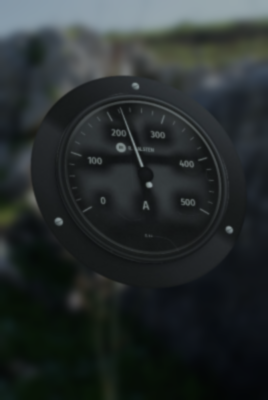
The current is 220; A
